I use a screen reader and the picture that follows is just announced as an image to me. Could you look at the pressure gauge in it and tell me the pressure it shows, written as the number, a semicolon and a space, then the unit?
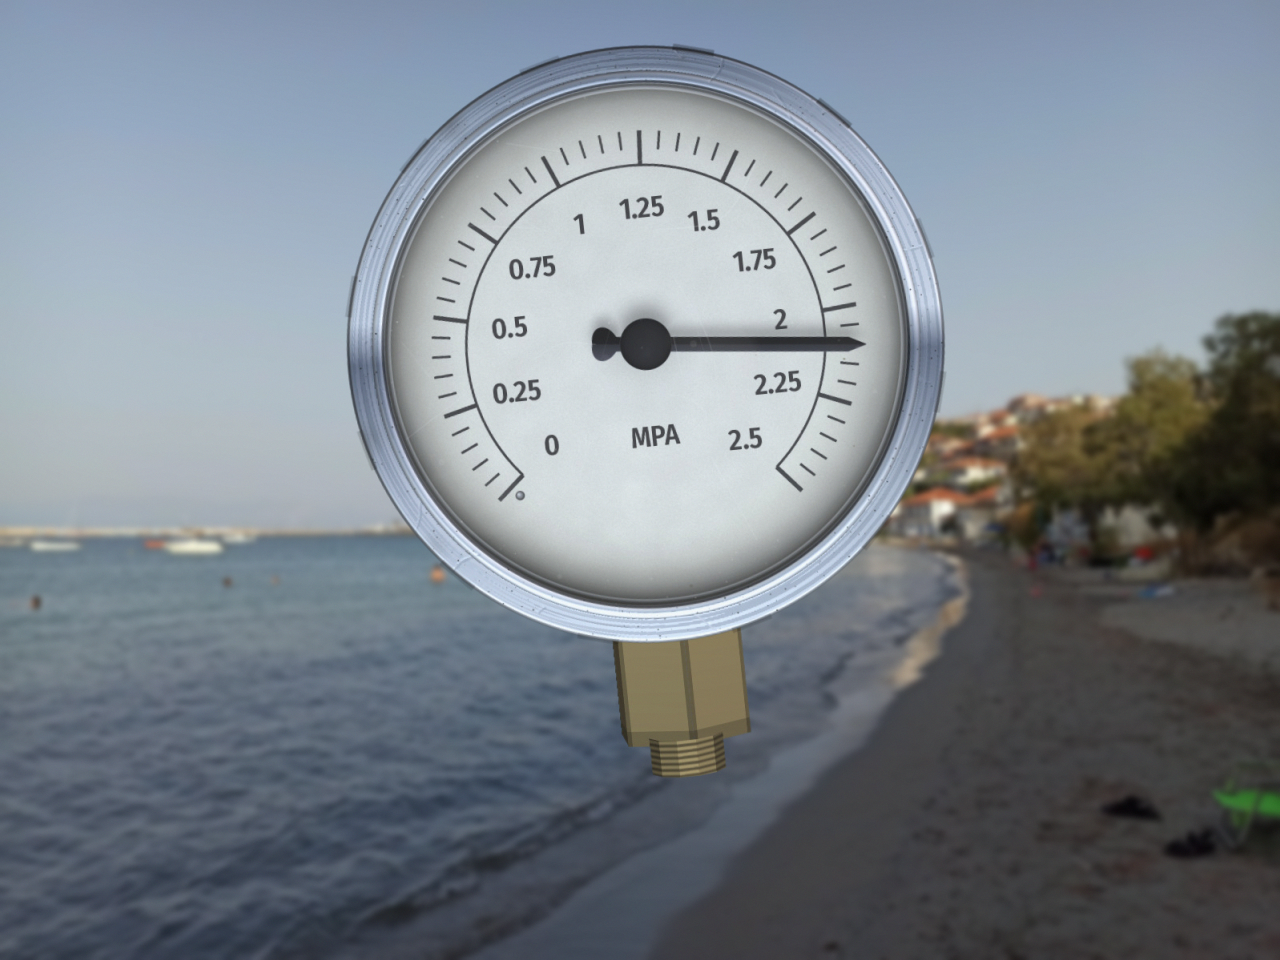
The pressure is 2.1; MPa
